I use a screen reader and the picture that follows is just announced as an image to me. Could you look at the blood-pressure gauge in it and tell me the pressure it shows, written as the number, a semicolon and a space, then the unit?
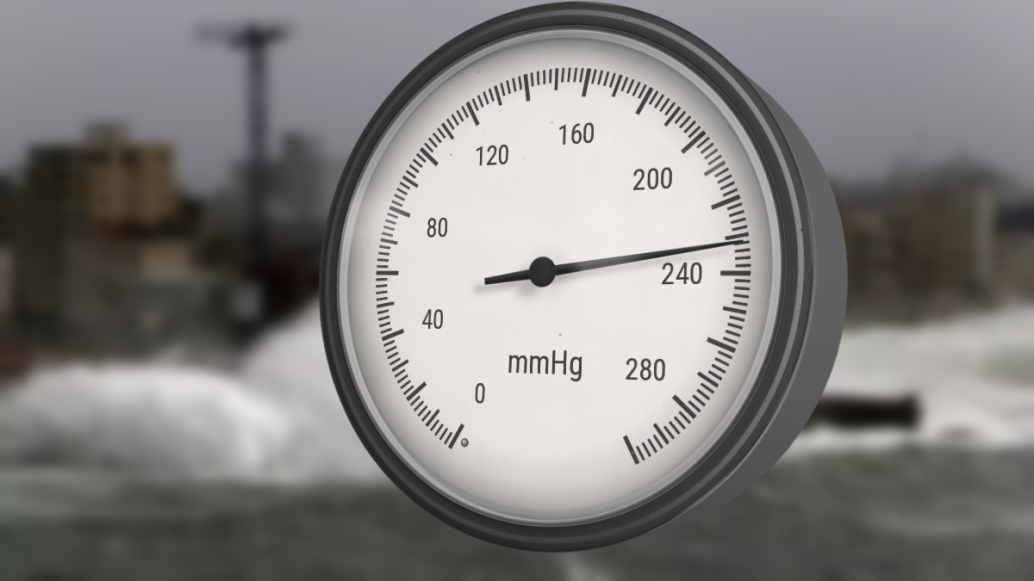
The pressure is 232; mmHg
